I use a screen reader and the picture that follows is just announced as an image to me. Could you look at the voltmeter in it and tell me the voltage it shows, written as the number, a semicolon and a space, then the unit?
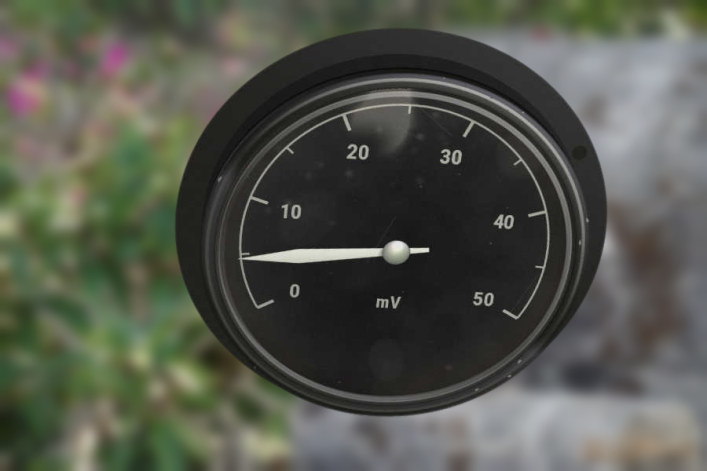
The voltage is 5; mV
